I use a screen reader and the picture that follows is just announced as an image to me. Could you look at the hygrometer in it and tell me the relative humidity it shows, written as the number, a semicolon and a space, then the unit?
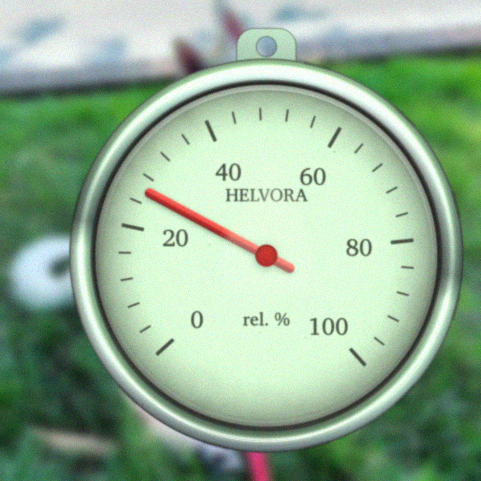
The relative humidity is 26; %
